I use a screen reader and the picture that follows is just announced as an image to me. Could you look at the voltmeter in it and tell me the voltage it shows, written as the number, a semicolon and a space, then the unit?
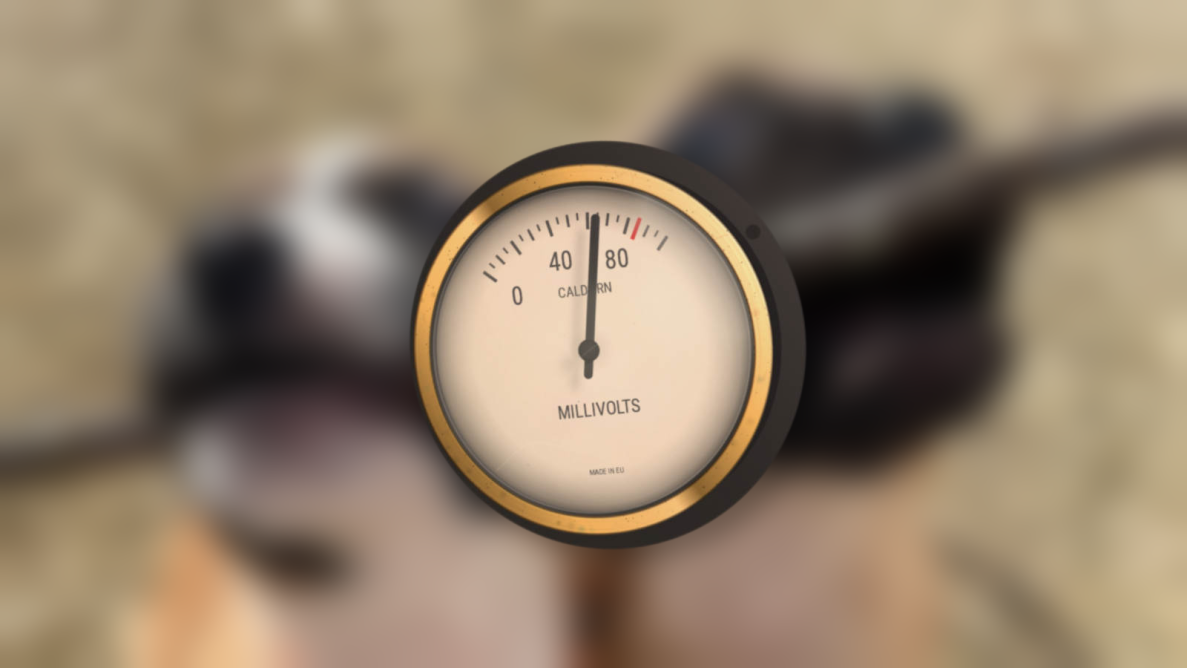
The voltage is 65; mV
